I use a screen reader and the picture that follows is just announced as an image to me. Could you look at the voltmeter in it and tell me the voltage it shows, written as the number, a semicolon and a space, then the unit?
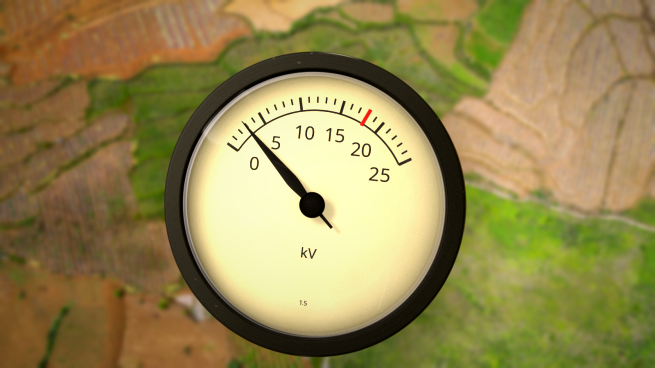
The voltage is 3; kV
